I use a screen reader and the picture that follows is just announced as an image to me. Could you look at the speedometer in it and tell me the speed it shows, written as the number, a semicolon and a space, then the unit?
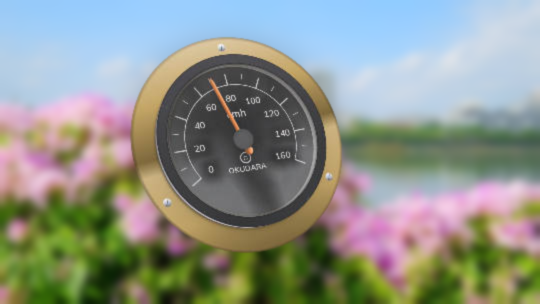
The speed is 70; km/h
